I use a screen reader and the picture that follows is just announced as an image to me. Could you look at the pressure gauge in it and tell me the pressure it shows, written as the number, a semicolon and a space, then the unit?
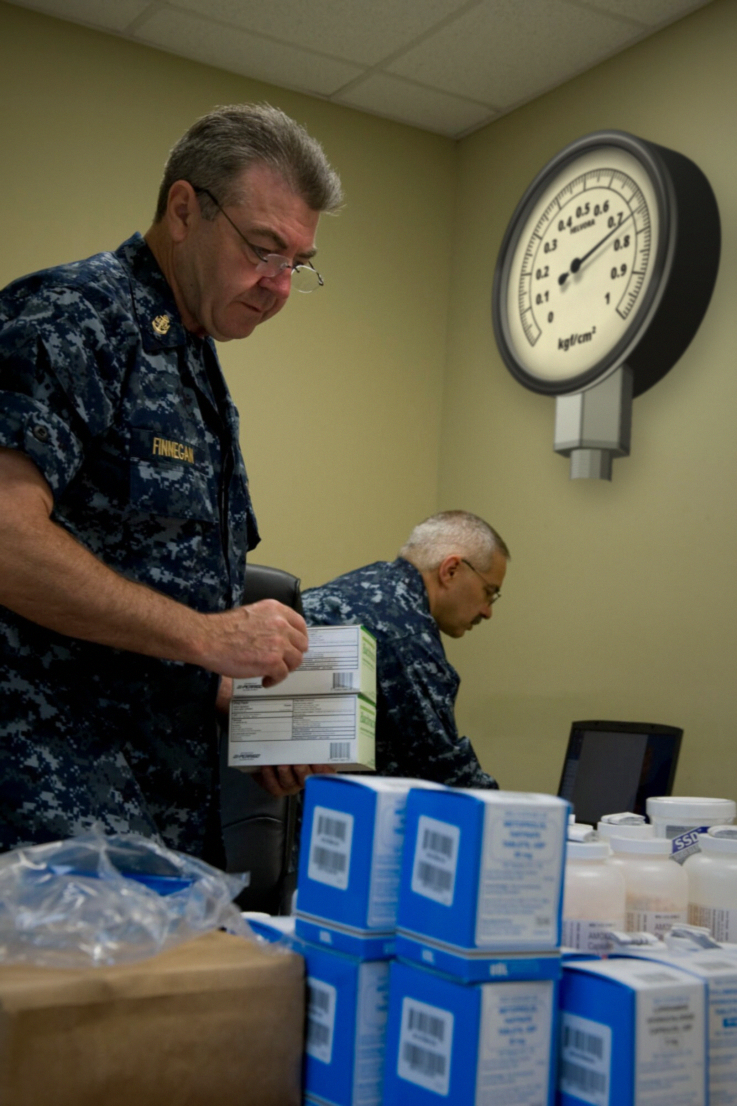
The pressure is 0.75; kg/cm²
